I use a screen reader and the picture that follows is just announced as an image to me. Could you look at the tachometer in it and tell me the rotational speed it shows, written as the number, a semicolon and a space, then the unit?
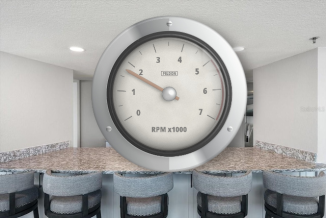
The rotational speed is 1750; rpm
